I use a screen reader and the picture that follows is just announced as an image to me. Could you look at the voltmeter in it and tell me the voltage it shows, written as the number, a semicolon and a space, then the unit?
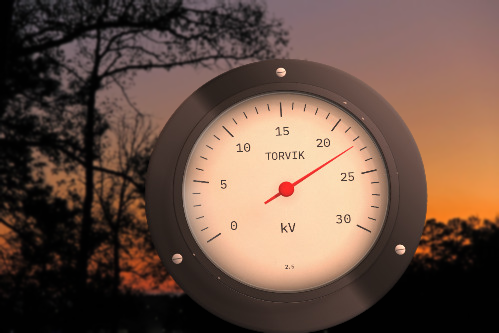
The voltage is 22.5; kV
